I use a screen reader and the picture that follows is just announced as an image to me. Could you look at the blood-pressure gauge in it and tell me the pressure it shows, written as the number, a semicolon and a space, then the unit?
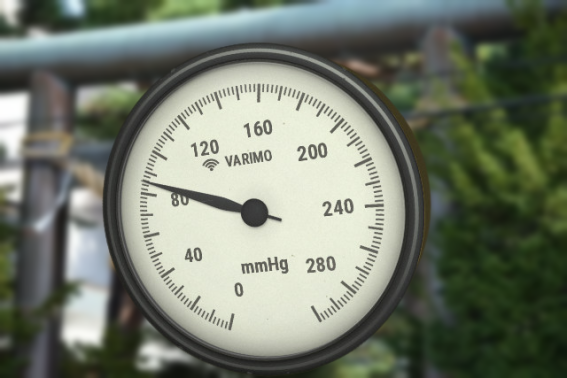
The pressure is 86; mmHg
